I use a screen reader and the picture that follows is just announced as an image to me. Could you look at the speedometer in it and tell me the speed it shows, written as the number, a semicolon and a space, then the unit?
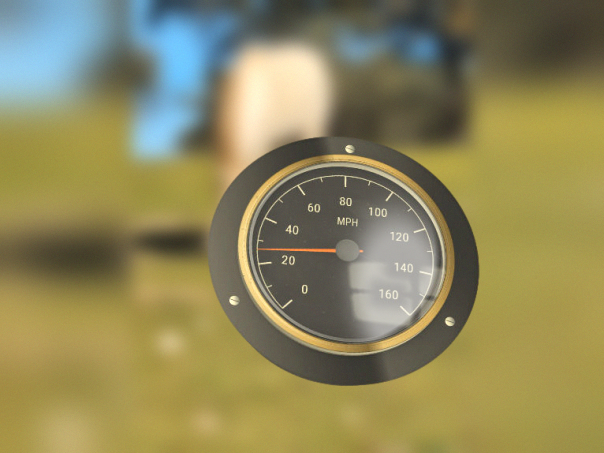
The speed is 25; mph
